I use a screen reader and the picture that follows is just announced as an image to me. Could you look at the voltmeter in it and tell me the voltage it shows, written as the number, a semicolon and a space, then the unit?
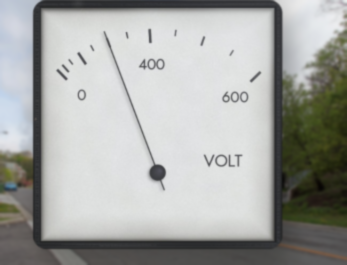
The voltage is 300; V
